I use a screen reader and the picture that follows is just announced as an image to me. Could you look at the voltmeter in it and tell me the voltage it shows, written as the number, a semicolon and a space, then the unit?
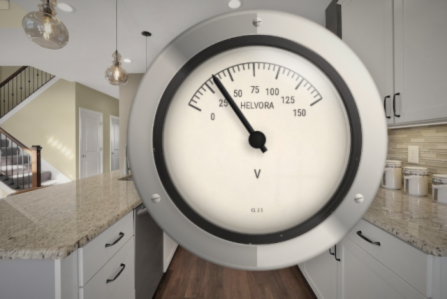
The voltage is 35; V
